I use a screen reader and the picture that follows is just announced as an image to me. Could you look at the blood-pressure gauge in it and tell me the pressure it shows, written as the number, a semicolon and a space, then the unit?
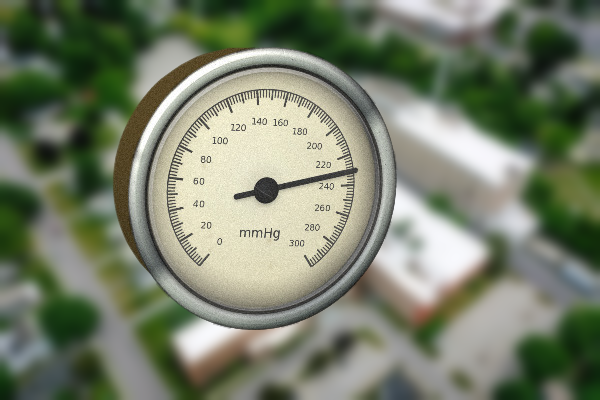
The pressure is 230; mmHg
